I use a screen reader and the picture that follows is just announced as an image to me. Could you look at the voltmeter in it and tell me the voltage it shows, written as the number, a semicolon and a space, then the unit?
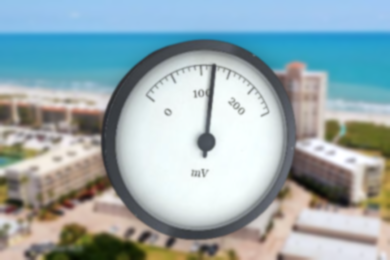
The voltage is 120; mV
